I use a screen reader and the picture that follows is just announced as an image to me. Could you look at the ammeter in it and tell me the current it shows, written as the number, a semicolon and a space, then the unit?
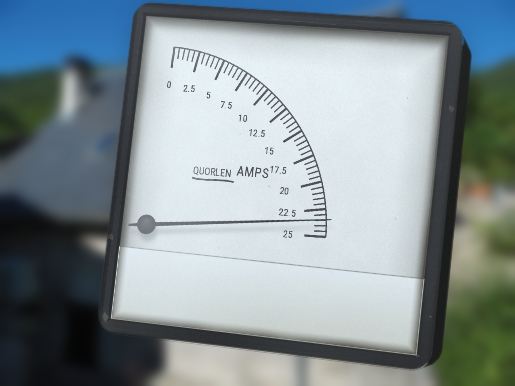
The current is 23.5; A
